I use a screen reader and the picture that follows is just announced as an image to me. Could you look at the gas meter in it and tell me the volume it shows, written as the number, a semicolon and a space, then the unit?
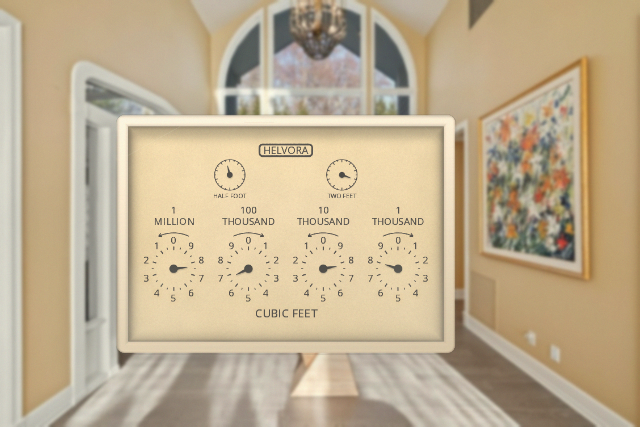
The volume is 767800; ft³
